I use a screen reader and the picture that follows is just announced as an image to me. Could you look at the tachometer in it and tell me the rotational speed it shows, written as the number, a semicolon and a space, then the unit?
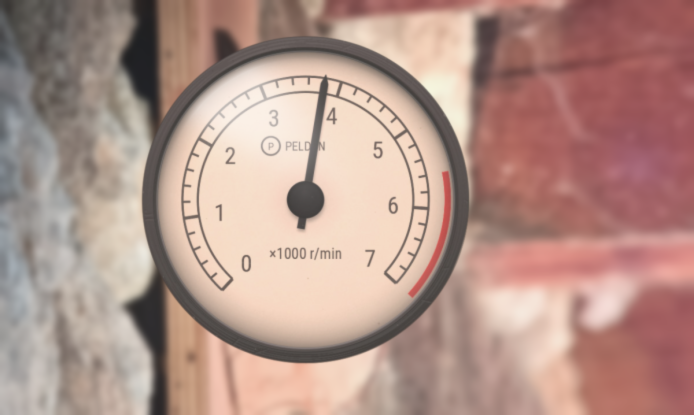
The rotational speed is 3800; rpm
